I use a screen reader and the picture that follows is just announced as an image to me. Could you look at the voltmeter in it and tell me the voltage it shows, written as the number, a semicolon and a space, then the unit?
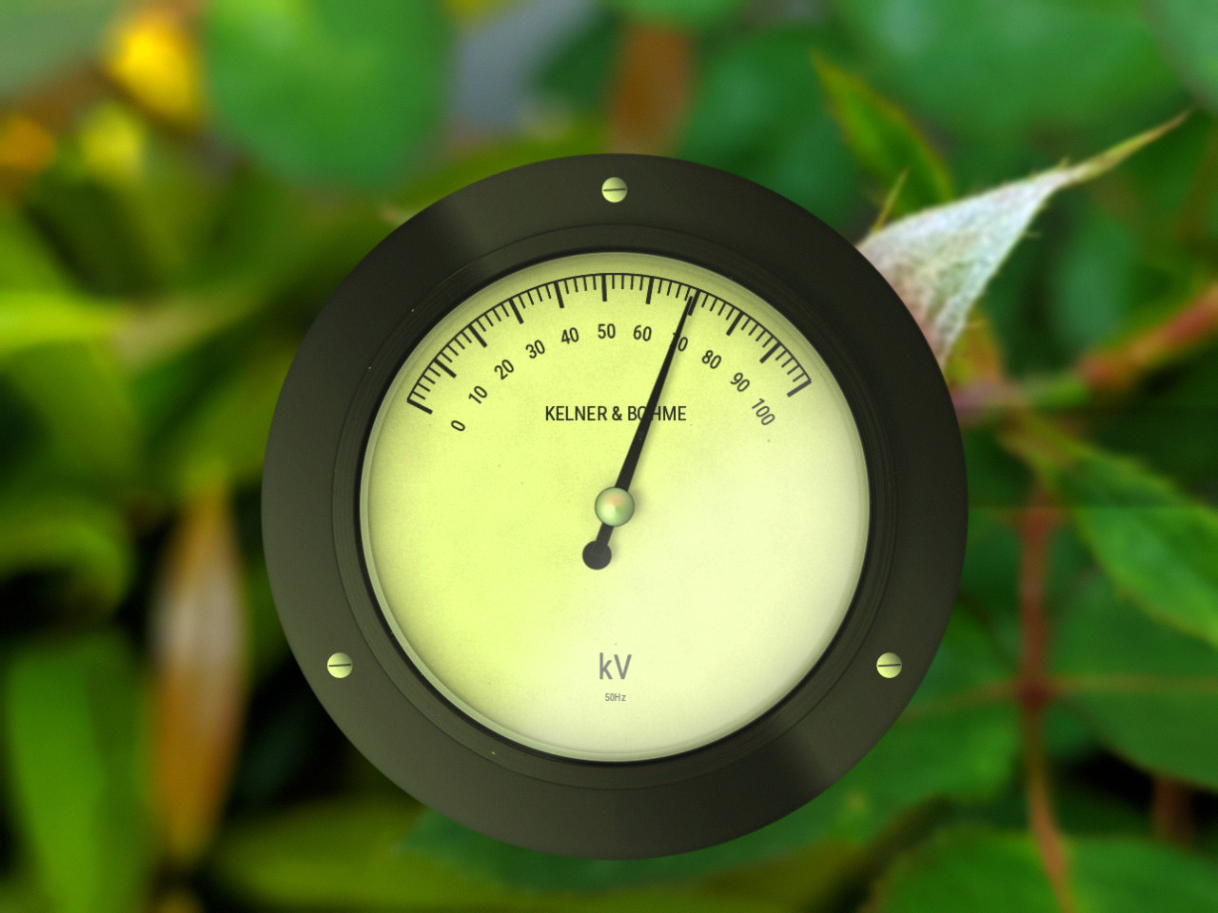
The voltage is 69; kV
